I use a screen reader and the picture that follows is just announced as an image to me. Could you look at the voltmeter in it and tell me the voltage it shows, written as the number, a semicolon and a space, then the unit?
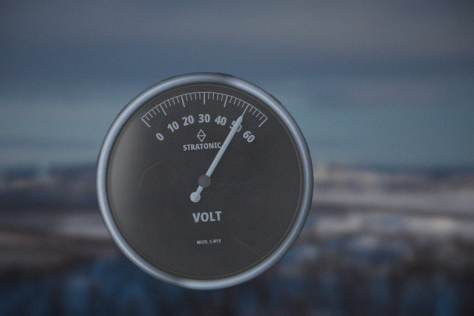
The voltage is 50; V
